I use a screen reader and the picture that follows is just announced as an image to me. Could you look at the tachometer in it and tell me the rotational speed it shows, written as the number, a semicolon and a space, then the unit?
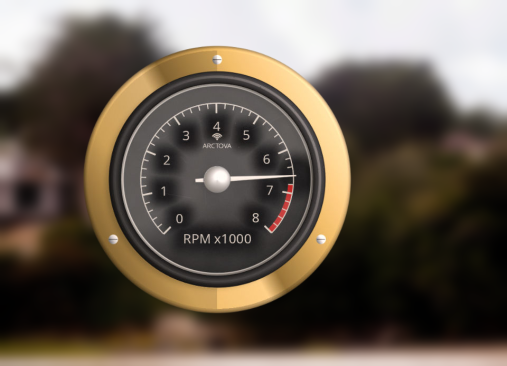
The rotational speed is 6600; rpm
